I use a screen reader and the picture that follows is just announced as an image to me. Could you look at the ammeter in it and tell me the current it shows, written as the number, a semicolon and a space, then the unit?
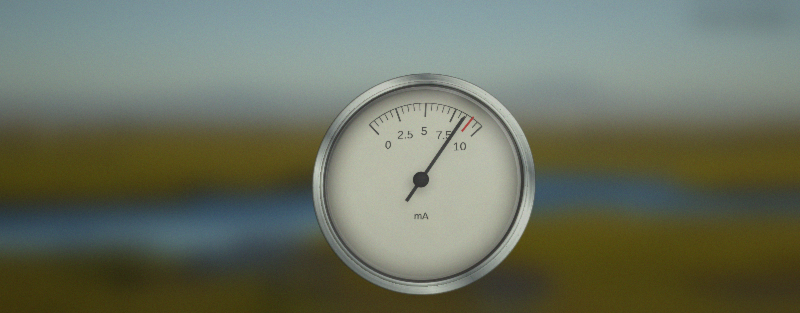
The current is 8.5; mA
